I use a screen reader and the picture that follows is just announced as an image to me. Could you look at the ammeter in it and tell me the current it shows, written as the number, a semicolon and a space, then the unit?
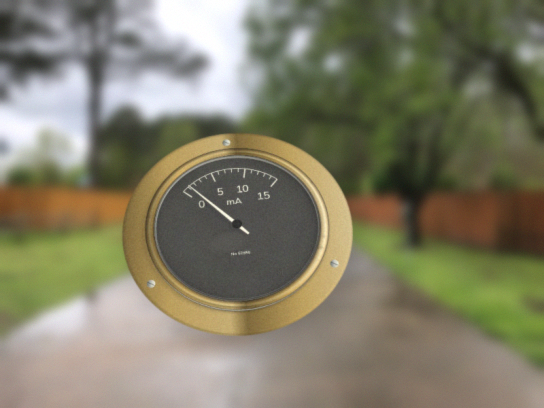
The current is 1; mA
